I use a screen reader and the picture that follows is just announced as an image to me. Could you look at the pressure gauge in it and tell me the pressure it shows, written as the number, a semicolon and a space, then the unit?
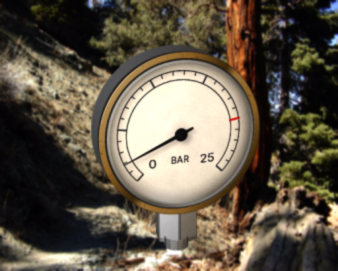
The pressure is 2; bar
